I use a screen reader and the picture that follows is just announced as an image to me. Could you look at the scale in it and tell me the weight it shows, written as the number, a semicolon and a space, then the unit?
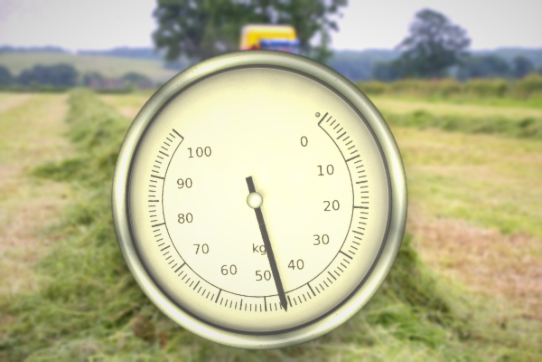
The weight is 46; kg
